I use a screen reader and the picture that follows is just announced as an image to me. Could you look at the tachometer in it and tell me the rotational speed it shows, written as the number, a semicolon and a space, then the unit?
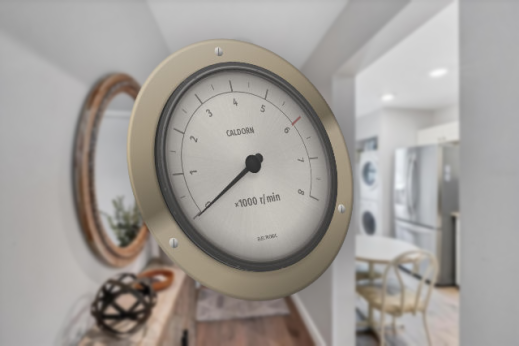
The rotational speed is 0; rpm
